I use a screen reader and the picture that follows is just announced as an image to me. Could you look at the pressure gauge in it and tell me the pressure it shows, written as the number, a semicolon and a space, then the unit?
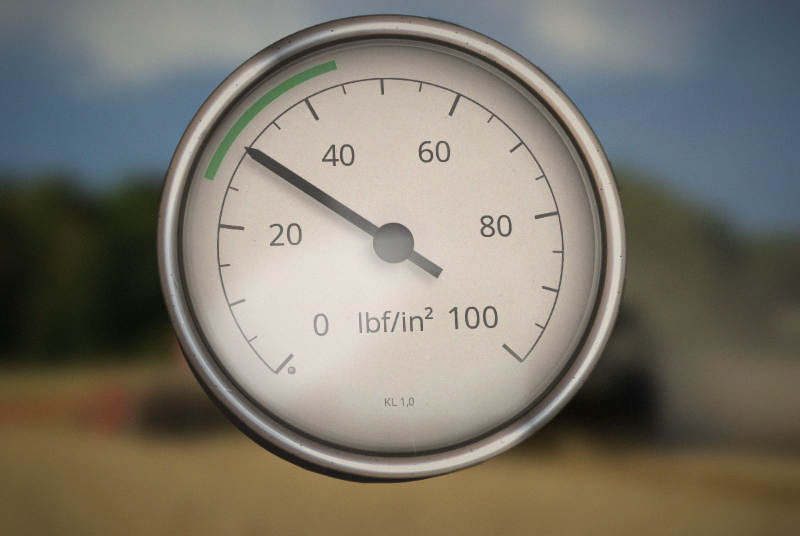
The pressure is 30; psi
